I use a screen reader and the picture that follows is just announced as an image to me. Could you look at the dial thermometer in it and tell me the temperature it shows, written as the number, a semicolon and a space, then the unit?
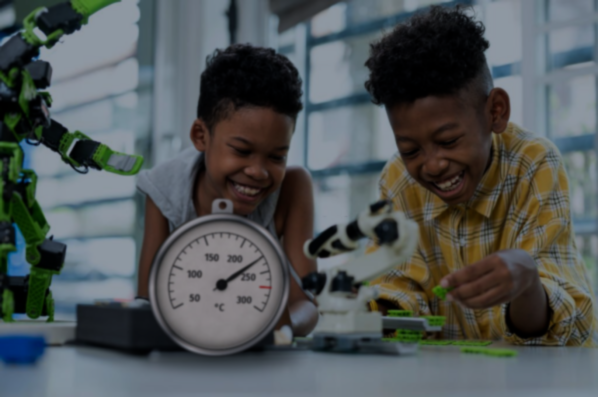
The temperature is 230; °C
